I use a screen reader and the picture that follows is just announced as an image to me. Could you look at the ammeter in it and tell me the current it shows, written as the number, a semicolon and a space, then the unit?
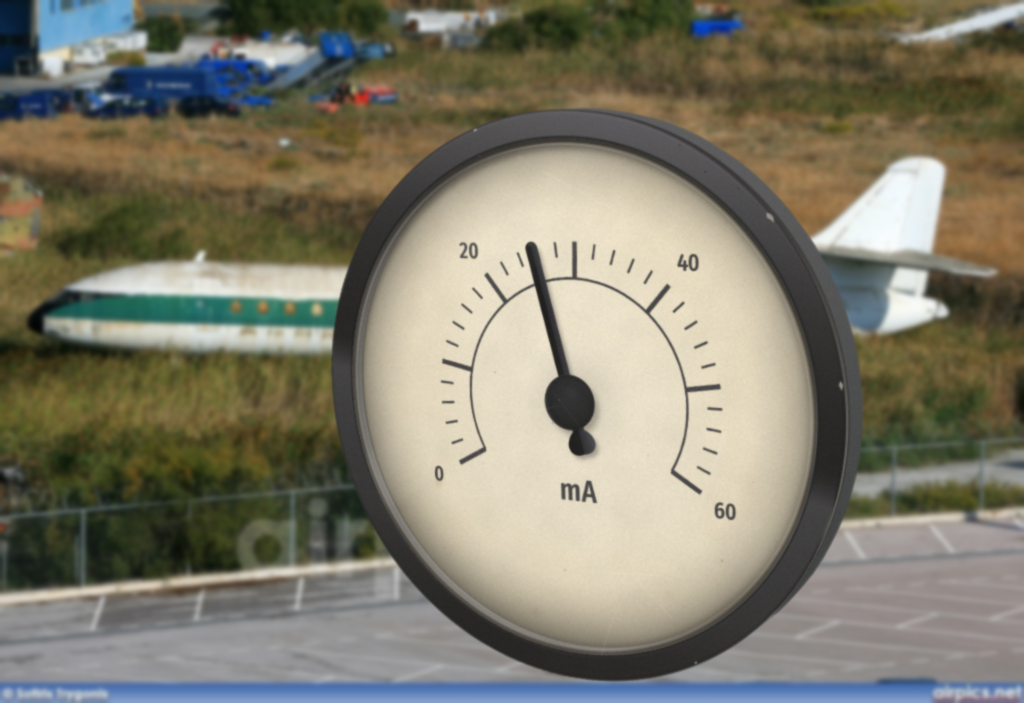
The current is 26; mA
